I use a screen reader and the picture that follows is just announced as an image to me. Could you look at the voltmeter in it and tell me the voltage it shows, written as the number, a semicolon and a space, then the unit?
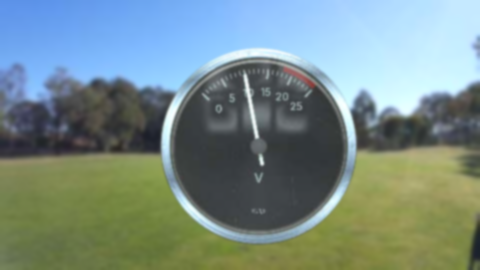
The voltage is 10; V
